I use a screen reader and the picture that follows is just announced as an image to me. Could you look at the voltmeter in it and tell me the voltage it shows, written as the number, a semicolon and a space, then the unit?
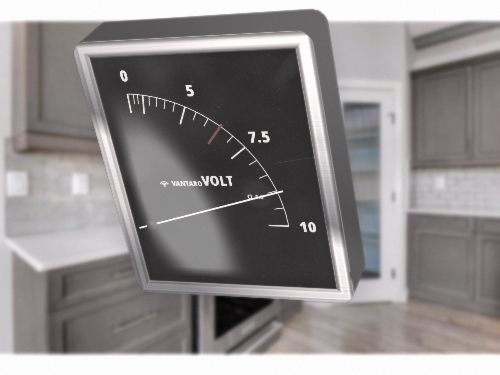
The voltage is 9; V
